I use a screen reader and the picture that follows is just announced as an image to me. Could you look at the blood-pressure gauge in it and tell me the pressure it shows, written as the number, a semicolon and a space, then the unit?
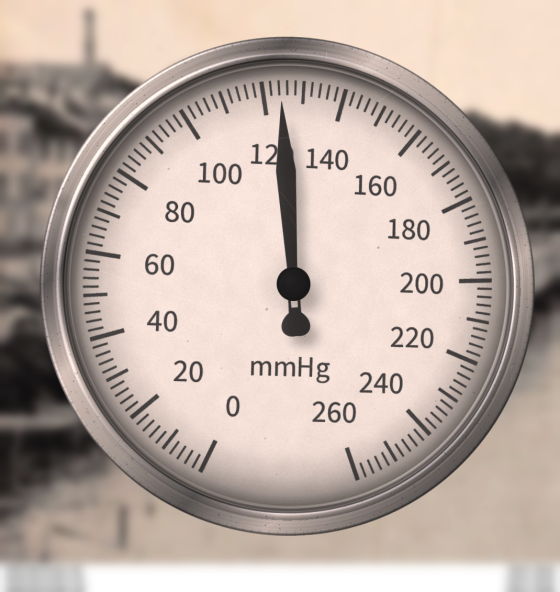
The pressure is 124; mmHg
